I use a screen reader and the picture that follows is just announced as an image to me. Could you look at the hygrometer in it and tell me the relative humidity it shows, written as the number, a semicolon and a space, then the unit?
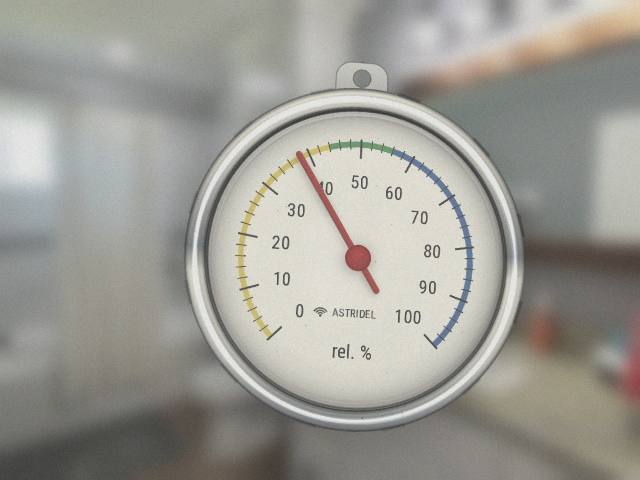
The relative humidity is 38; %
